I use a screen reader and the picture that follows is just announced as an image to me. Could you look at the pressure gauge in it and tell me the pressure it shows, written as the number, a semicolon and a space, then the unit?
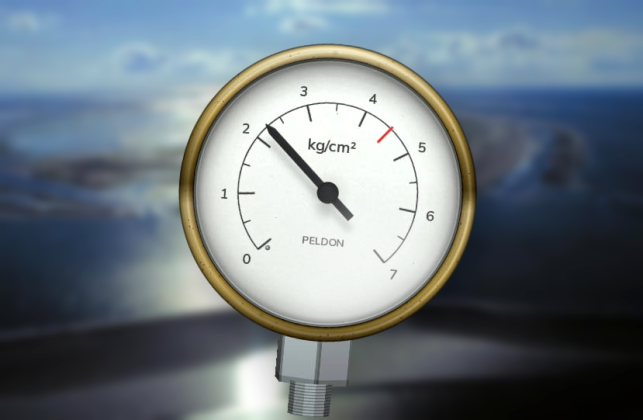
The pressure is 2.25; kg/cm²
